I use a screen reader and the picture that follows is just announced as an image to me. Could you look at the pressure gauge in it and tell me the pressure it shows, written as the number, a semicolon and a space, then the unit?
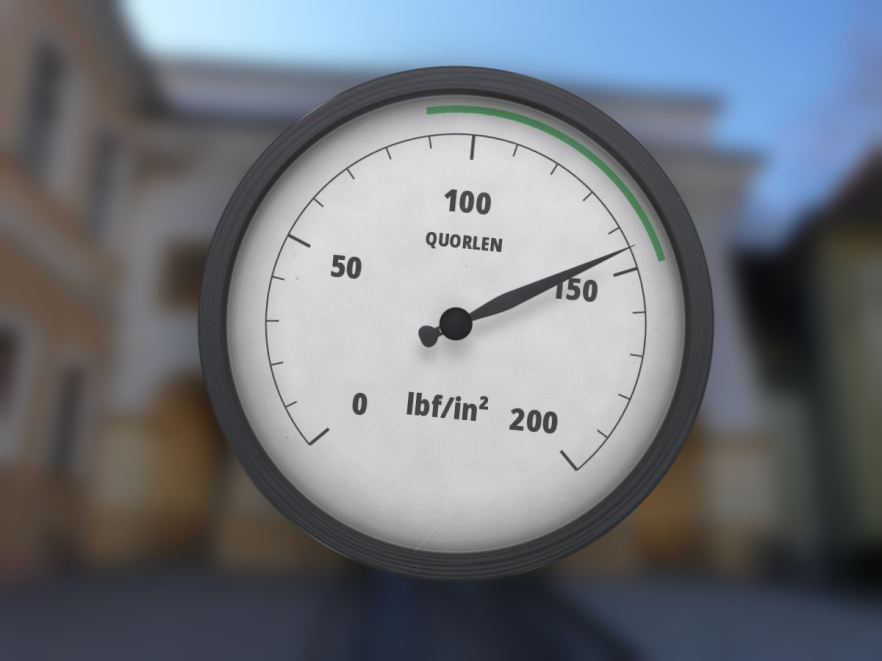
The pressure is 145; psi
